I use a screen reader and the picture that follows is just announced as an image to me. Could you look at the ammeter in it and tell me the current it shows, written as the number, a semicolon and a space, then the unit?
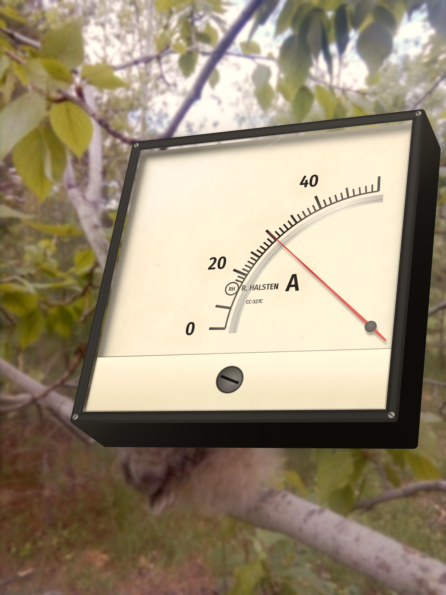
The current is 30; A
